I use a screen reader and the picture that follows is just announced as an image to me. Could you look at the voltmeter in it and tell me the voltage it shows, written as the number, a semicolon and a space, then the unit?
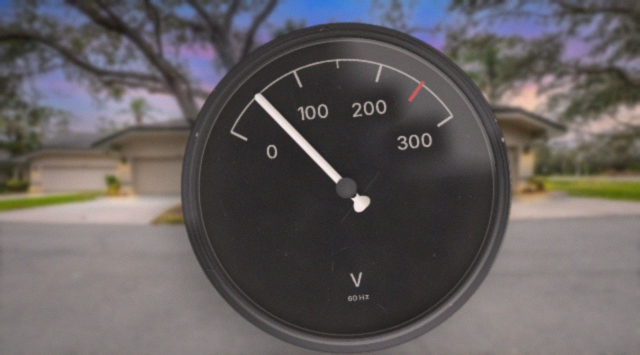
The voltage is 50; V
